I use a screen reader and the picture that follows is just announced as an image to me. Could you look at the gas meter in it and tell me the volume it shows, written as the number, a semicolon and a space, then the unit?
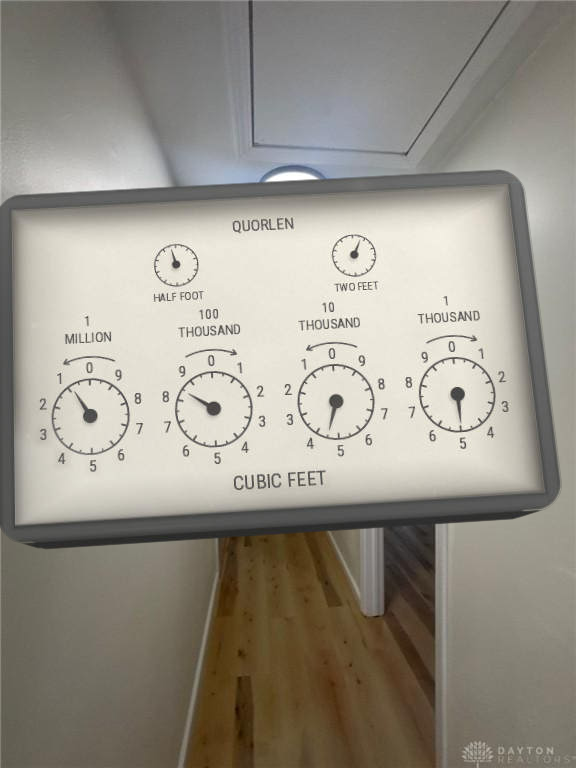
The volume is 84500; ft³
